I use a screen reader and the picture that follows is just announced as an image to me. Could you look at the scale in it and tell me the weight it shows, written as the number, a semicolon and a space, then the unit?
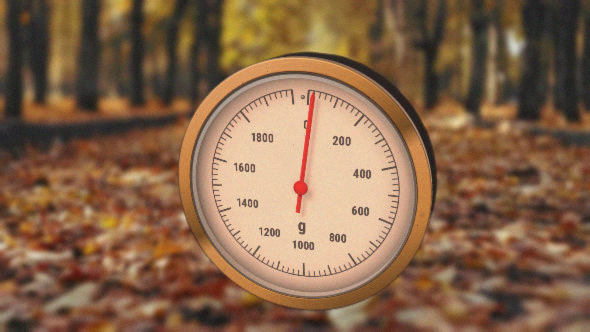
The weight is 20; g
